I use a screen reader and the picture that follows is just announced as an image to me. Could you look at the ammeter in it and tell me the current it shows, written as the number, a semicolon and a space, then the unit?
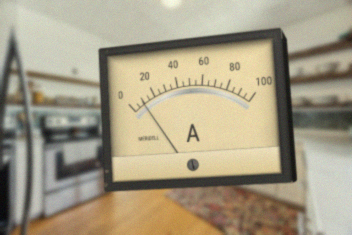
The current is 10; A
